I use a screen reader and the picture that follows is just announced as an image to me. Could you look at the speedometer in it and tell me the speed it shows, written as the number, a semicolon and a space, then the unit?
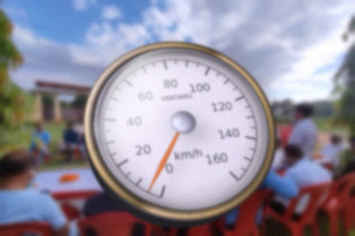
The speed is 5; km/h
